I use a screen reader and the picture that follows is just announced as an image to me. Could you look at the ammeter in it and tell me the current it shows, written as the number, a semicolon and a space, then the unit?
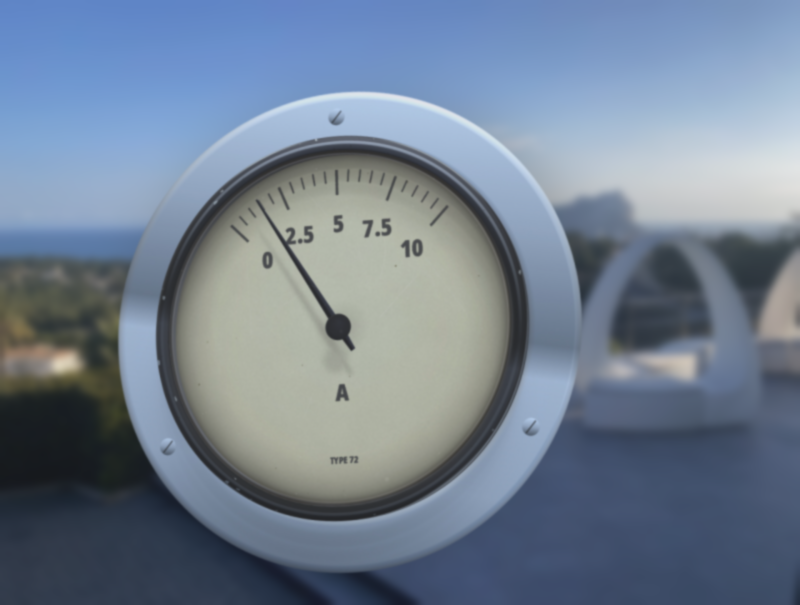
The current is 1.5; A
